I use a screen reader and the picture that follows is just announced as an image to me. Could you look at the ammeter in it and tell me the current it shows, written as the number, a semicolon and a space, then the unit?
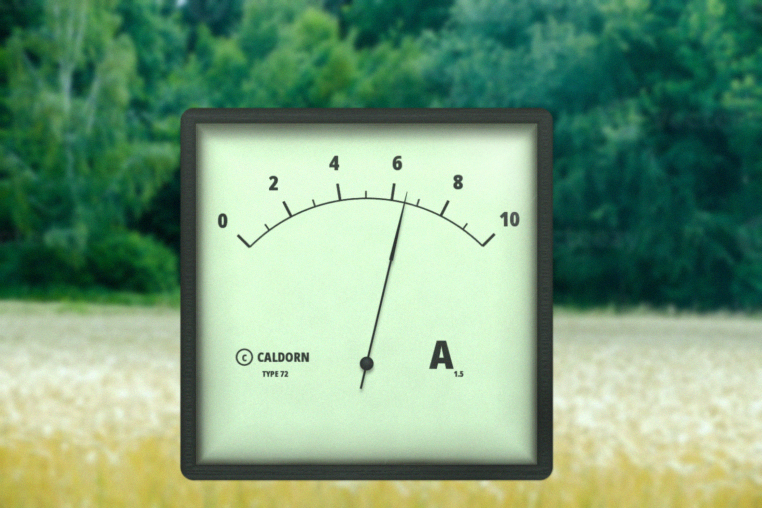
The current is 6.5; A
